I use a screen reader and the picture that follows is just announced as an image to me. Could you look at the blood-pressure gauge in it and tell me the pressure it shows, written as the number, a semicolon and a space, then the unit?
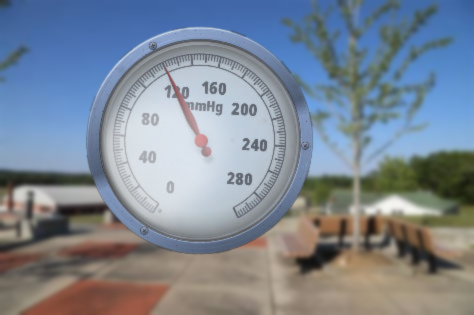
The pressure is 120; mmHg
